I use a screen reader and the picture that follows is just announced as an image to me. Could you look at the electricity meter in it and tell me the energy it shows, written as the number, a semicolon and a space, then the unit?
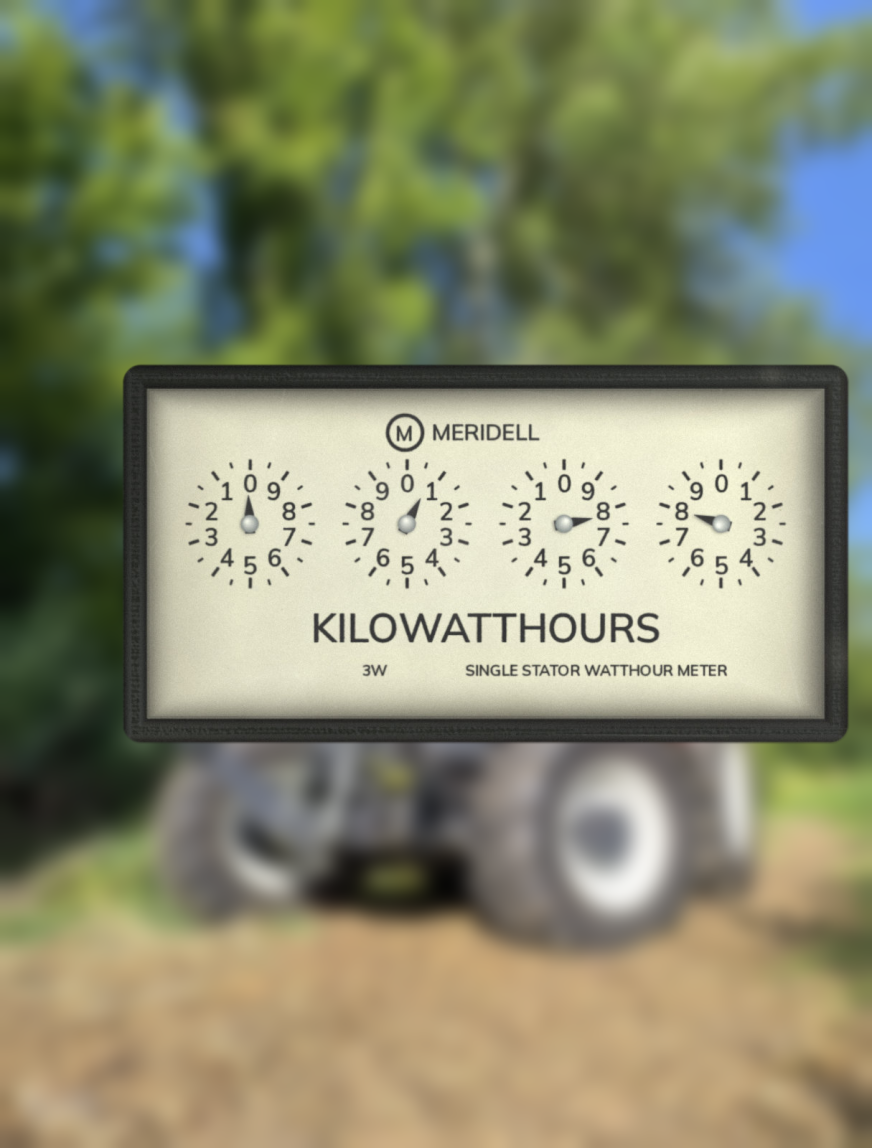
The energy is 78; kWh
